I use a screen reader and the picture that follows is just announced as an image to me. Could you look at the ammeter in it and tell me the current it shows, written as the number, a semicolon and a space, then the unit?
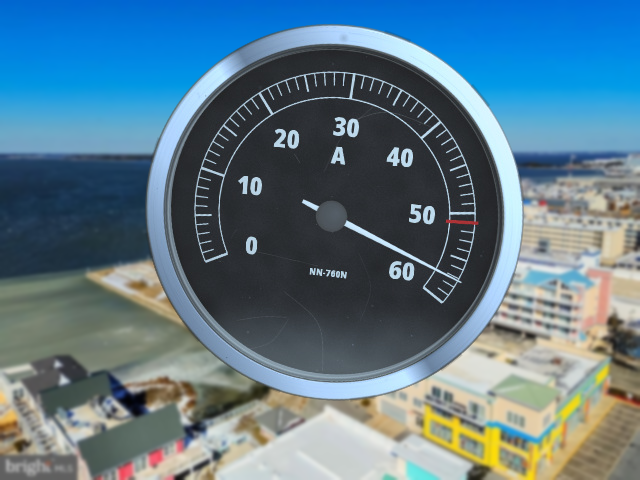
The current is 57; A
